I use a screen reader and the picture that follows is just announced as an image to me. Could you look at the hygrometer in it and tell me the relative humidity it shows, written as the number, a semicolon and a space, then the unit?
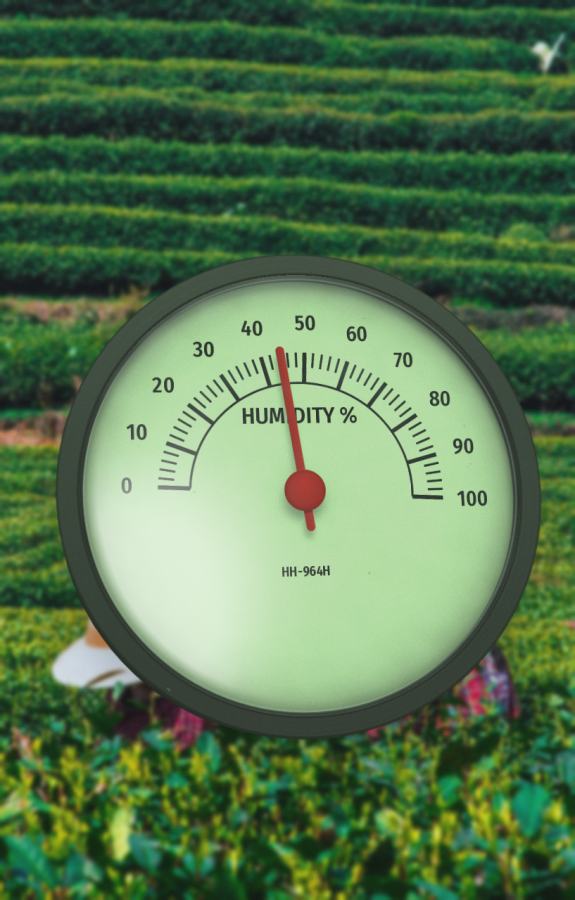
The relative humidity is 44; %
